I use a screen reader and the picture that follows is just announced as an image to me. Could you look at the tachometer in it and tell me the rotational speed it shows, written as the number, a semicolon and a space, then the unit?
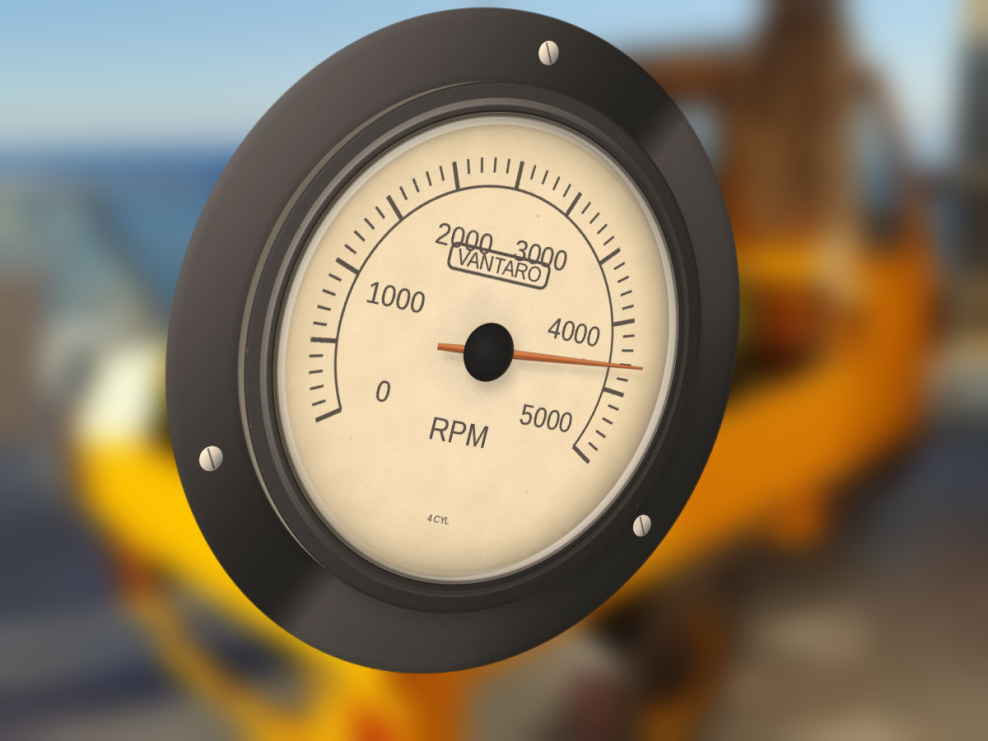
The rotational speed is 4300; rpm
